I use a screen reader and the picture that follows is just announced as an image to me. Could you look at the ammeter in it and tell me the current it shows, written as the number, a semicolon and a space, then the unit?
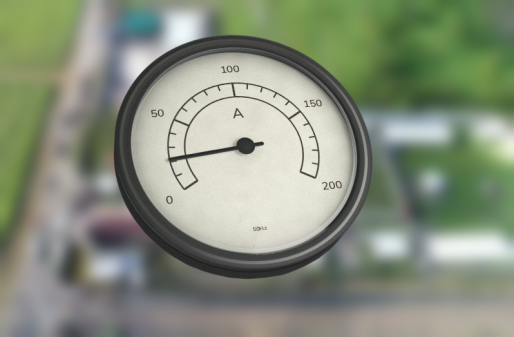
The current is 20; A
